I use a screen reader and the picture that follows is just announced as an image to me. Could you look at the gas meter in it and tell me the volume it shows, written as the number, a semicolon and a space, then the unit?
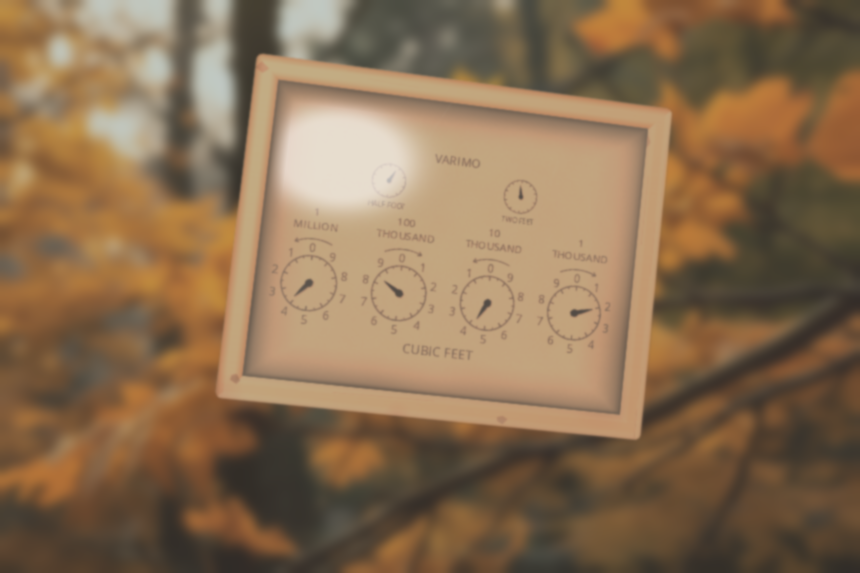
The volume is 384200; ft³
